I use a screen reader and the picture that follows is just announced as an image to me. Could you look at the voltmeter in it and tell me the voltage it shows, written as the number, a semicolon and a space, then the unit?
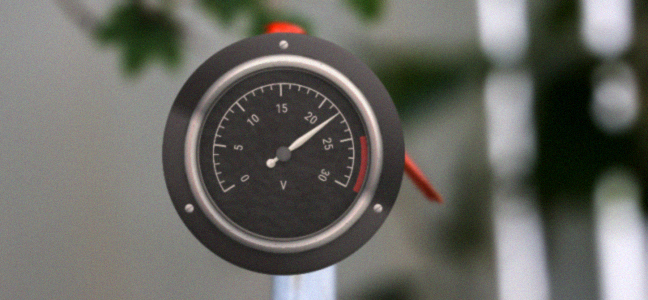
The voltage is 22; V
